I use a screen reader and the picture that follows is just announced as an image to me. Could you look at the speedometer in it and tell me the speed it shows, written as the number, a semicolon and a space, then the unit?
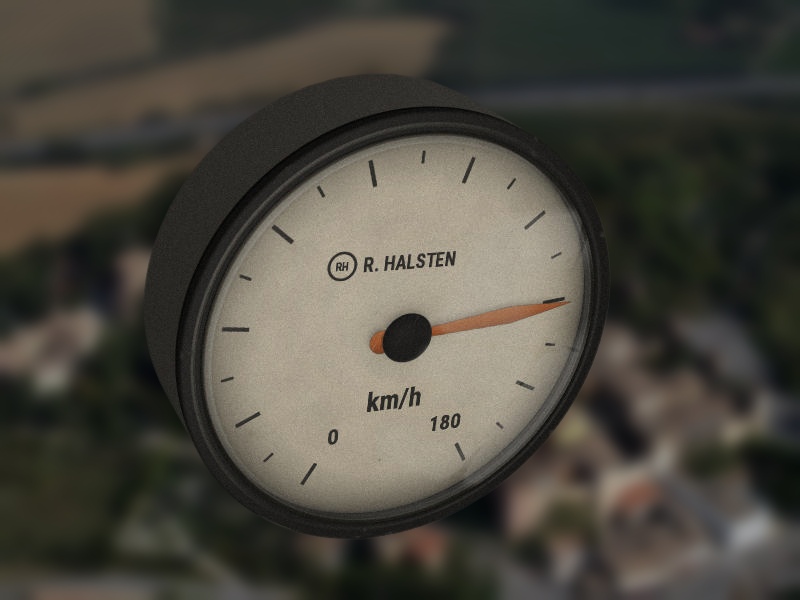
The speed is 140; km/h
